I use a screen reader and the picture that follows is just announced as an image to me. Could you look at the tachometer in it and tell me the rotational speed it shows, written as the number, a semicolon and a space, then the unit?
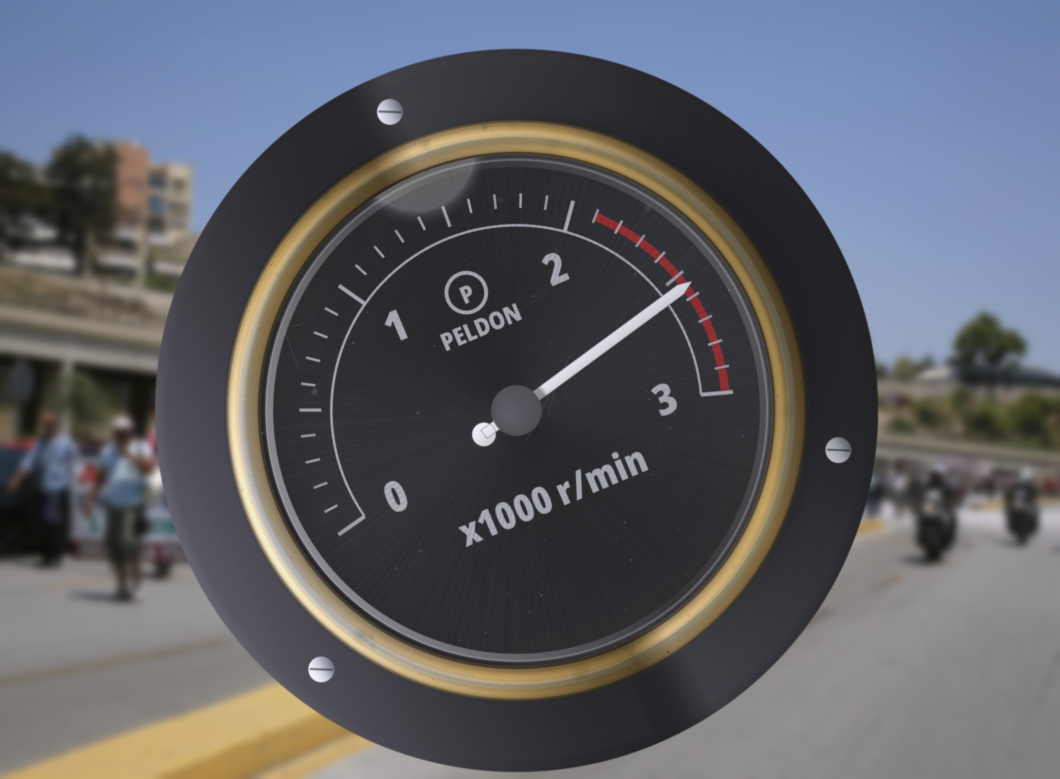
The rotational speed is 2550; rpm
